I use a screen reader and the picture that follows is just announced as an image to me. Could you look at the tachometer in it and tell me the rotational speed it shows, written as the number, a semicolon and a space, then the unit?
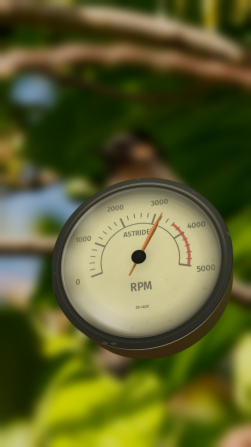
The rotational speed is 3200; rpm
